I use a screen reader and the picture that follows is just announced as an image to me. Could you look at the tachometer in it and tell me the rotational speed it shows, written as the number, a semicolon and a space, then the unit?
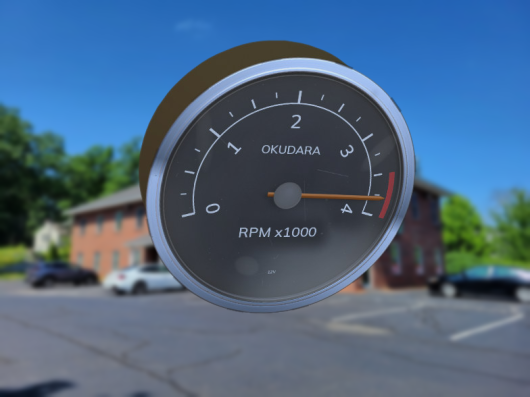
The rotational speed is 3750; rpm
